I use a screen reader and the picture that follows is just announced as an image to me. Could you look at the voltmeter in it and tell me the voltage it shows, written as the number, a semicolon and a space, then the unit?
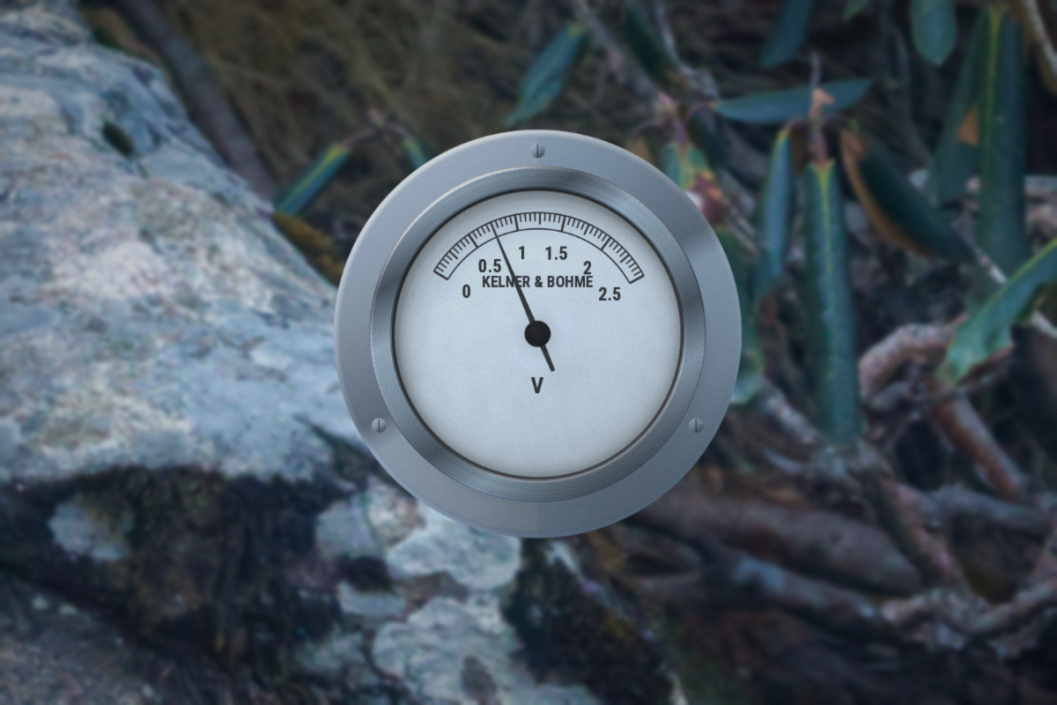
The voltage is 0.75; V
